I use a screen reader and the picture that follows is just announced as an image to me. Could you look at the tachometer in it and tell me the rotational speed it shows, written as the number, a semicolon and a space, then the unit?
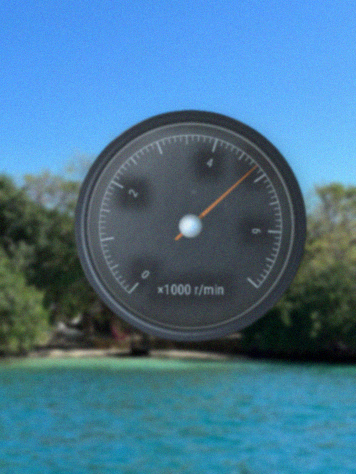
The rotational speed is 4800; rpm
